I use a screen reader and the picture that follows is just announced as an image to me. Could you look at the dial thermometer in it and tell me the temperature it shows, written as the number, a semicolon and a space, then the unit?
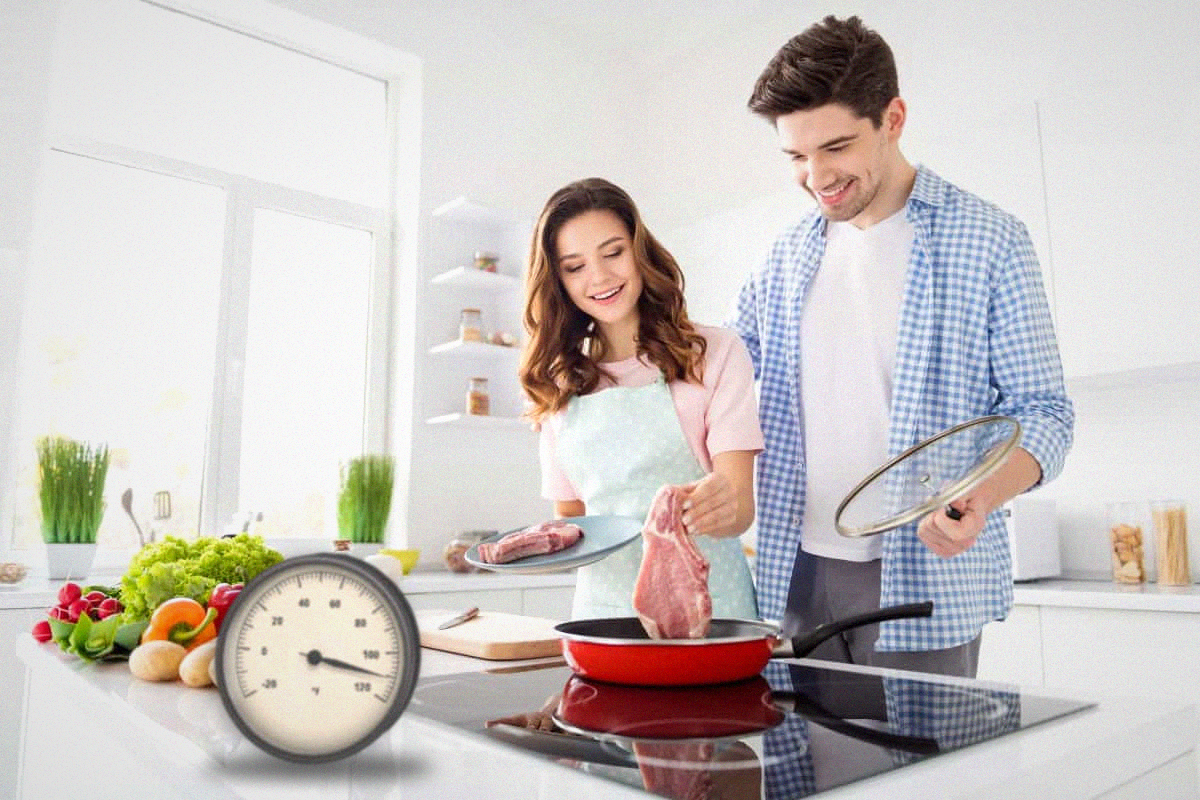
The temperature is 110; °F
